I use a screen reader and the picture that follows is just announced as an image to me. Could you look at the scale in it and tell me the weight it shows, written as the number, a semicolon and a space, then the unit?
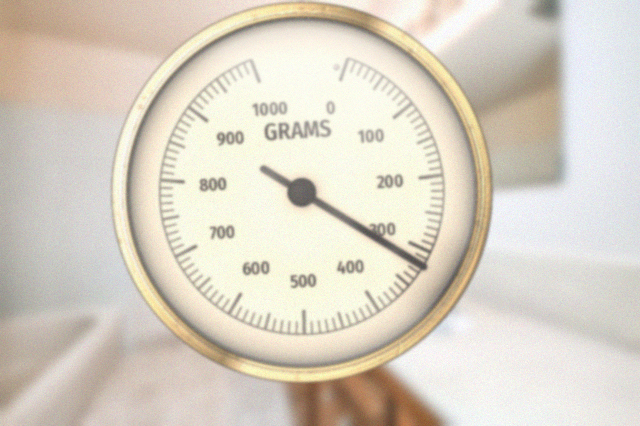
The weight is 320; g
